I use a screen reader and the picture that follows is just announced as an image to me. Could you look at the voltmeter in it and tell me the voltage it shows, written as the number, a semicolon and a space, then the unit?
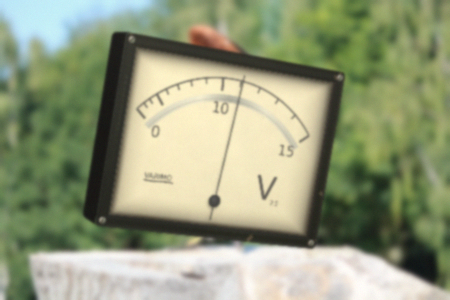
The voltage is 11; V
